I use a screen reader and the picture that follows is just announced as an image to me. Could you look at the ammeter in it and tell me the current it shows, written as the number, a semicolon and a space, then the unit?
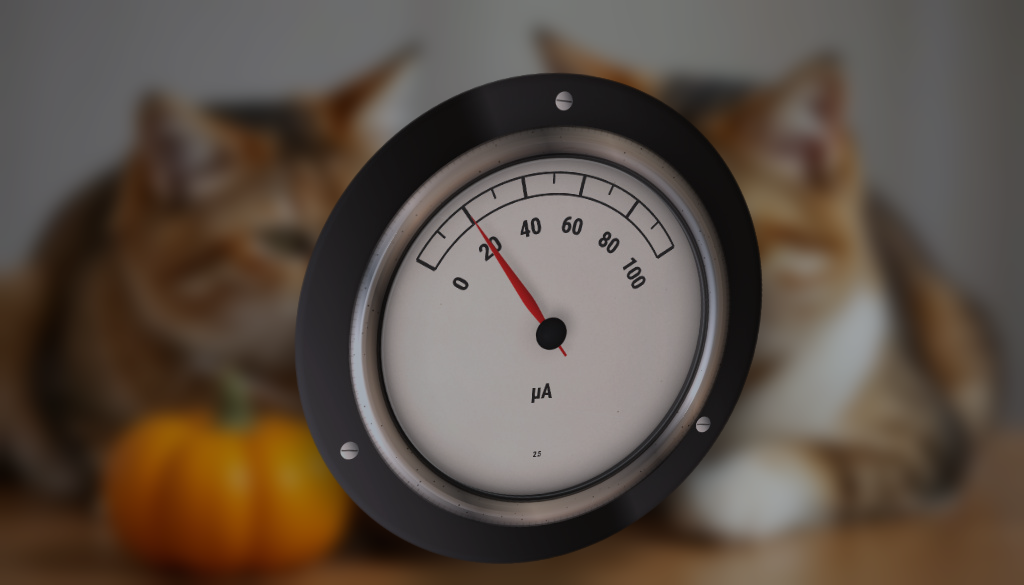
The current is 20; µA
